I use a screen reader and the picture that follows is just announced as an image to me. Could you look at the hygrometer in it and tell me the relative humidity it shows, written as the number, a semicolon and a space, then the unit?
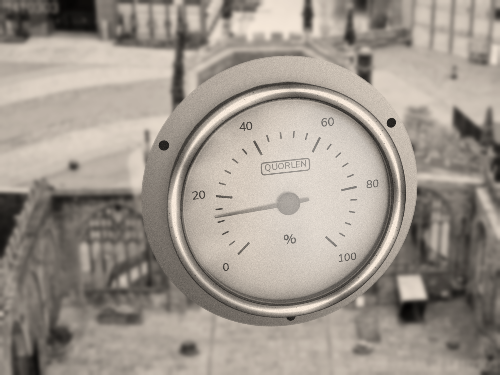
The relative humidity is 14; %
